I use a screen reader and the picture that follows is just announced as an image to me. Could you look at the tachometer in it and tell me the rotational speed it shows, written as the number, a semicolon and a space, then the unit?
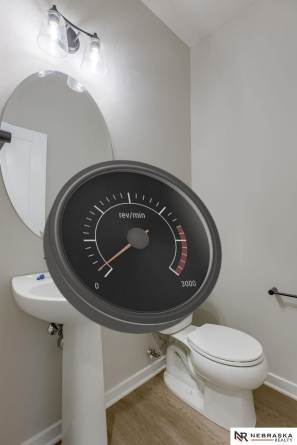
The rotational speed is 100; rpm
